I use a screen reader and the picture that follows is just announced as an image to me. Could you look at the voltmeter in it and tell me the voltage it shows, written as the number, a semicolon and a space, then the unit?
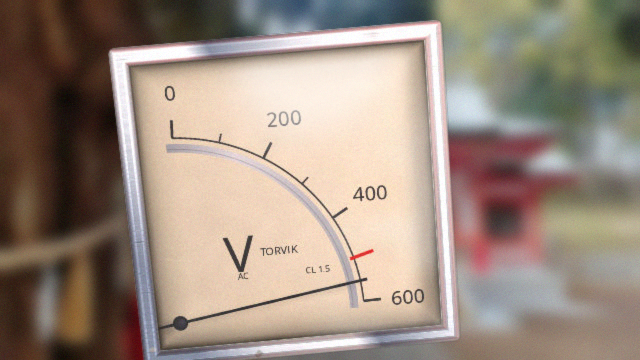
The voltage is 550; V
